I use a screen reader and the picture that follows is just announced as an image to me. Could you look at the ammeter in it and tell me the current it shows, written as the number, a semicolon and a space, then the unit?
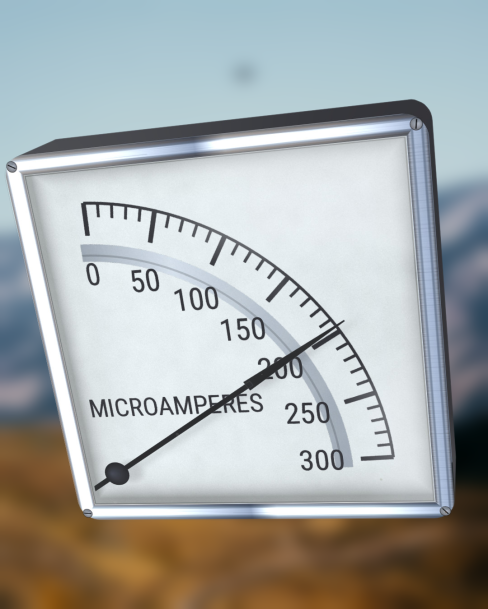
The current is 195; µA
